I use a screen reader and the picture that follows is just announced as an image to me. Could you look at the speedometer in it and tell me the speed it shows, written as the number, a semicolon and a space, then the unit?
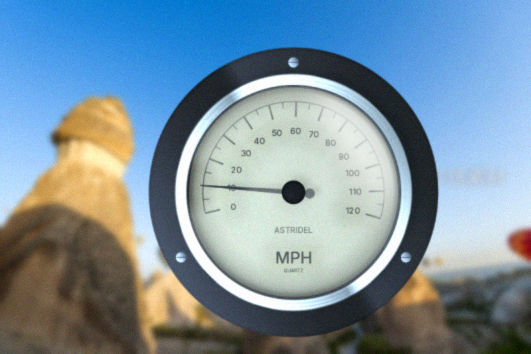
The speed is 10; mph
